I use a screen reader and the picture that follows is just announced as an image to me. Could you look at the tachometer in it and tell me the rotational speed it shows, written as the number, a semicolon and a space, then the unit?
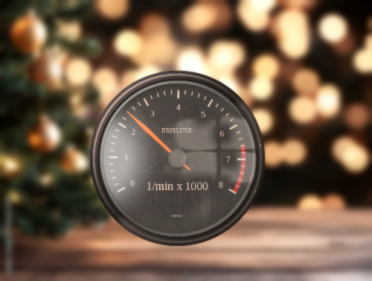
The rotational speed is 2400; rpm
